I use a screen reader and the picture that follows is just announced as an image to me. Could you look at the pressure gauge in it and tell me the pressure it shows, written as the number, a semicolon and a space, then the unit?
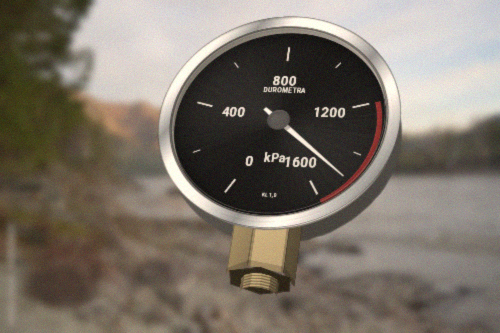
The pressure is 1500; kPa
